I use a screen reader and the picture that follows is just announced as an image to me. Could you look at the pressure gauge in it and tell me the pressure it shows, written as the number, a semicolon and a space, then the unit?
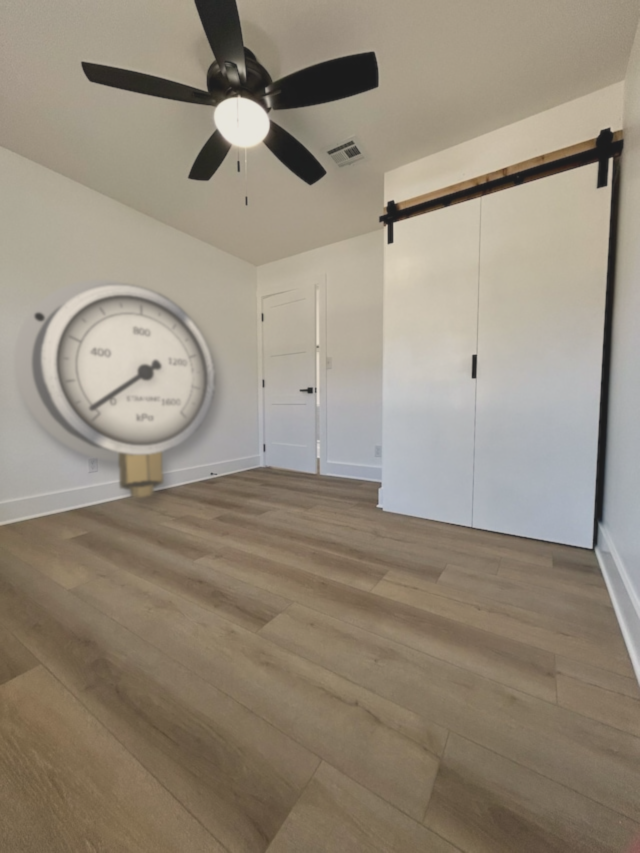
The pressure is 50; kPa
